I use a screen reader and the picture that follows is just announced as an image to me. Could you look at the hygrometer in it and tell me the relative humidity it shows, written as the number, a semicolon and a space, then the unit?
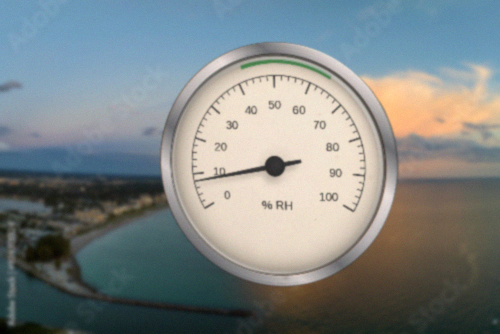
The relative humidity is 8; %
